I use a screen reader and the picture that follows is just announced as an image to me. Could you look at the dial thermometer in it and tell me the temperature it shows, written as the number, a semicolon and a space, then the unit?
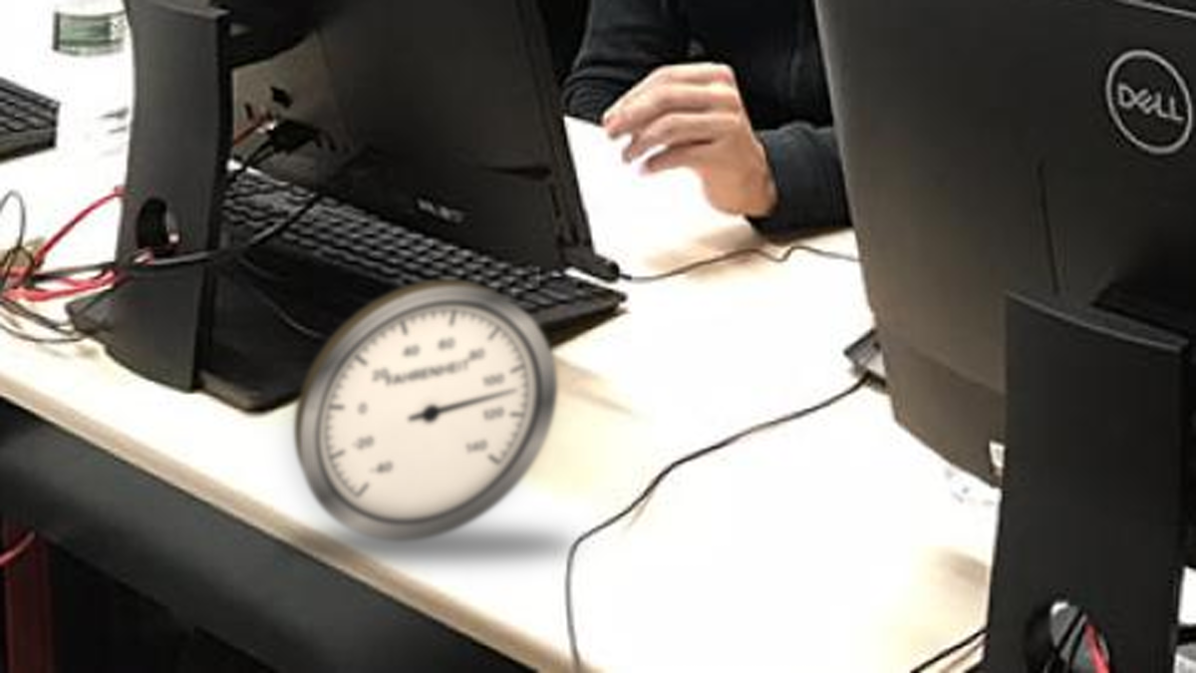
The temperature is 108; °F
